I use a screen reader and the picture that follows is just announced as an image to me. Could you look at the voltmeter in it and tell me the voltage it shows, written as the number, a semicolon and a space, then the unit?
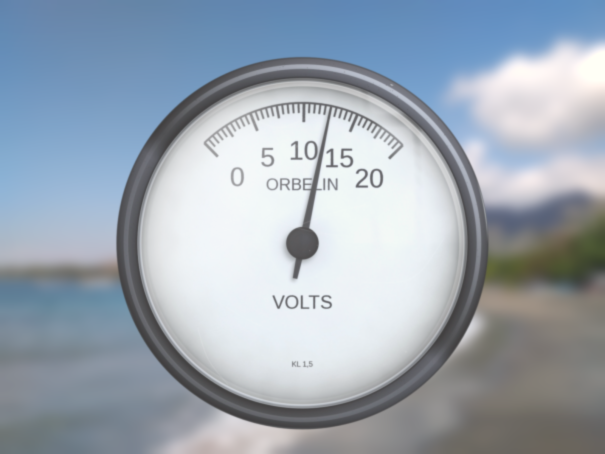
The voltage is 12.5; V
